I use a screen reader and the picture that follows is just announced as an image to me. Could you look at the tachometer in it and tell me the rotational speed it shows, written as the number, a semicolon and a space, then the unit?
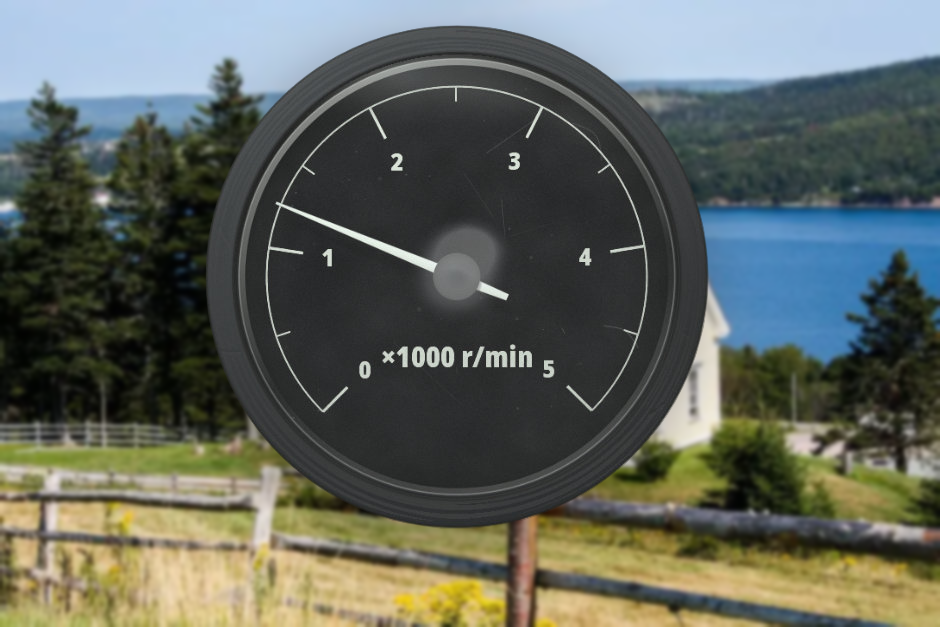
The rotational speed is 1250; rpm
